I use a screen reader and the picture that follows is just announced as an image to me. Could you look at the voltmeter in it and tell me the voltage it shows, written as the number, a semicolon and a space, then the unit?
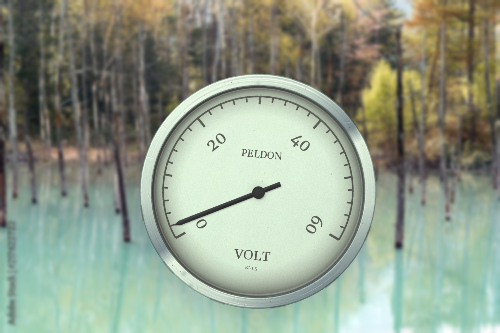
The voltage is 2; V
